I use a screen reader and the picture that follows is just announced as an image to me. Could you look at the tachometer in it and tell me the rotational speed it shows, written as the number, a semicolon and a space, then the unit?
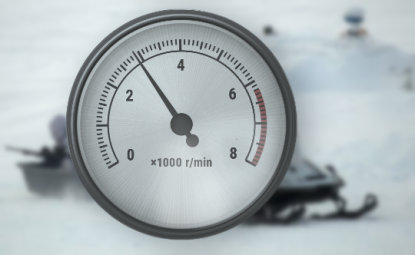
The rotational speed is 2900; rpm
